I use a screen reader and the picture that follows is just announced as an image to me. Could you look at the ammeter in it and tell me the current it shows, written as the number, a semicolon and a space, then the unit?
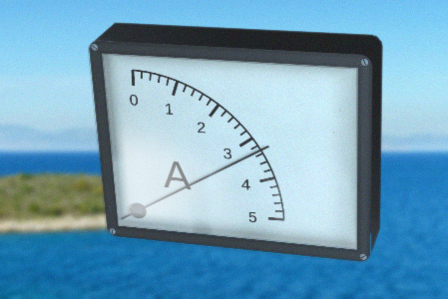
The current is 3.3; A
